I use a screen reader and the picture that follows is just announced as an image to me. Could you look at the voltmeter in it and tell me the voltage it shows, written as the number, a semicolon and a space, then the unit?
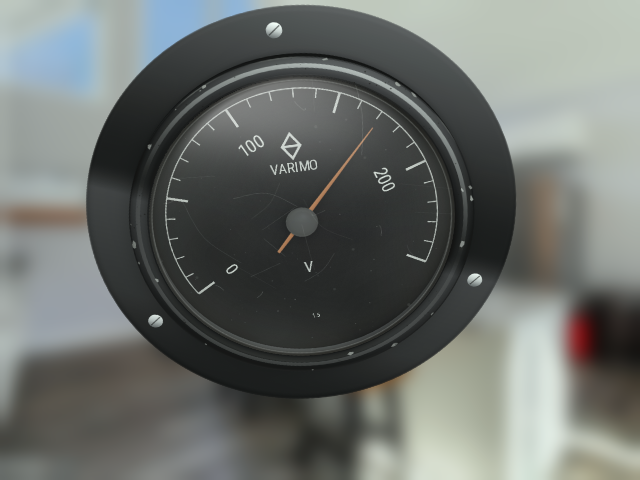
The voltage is 170; V
